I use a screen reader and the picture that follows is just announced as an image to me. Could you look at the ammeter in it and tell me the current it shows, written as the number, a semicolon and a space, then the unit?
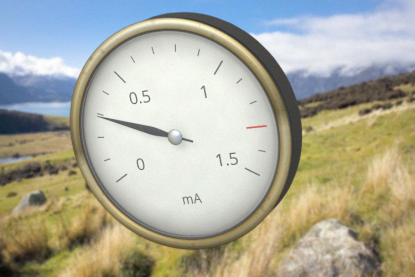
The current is 0.3; mA
